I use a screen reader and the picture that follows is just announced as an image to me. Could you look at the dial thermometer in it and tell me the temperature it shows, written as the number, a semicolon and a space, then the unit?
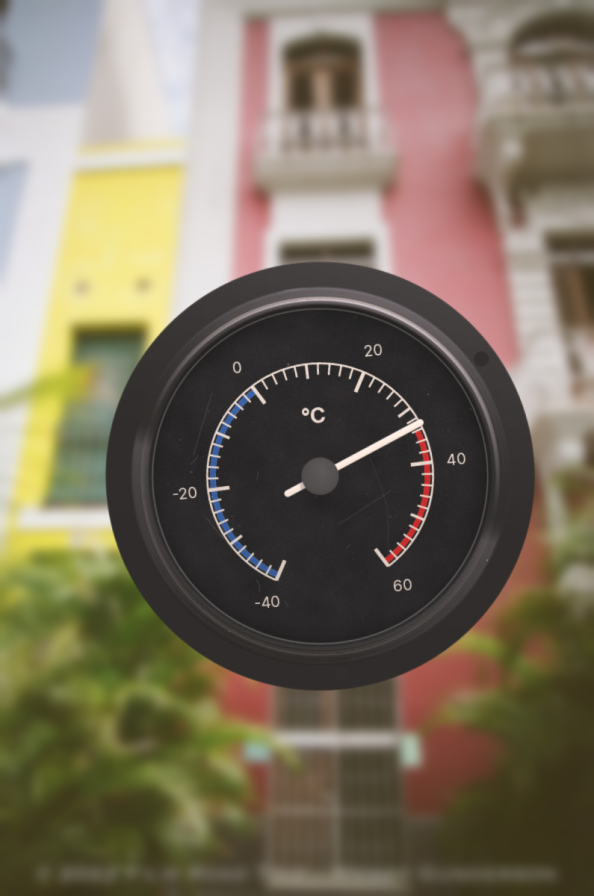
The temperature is 33; °C
